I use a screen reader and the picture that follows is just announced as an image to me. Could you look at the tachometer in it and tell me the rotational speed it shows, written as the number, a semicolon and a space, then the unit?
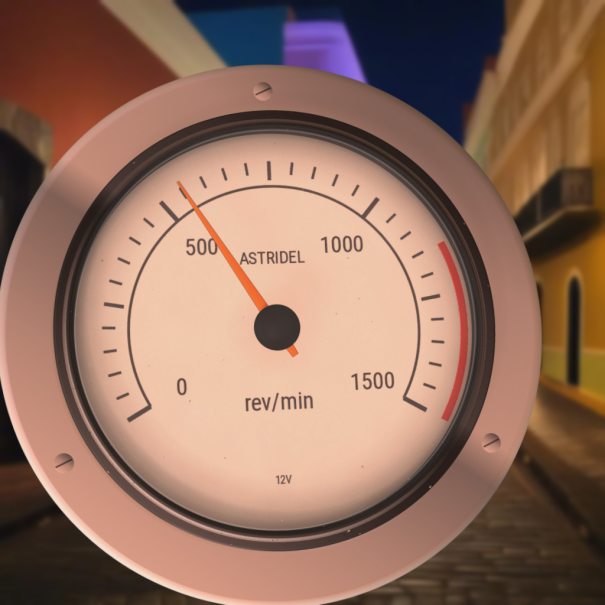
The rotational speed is 550; rpm
